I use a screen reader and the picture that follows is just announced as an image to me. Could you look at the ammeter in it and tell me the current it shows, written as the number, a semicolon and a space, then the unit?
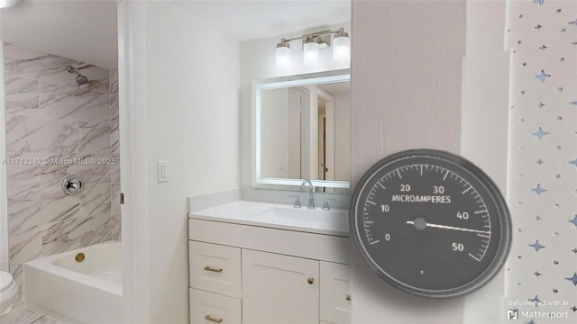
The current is 44; µA
